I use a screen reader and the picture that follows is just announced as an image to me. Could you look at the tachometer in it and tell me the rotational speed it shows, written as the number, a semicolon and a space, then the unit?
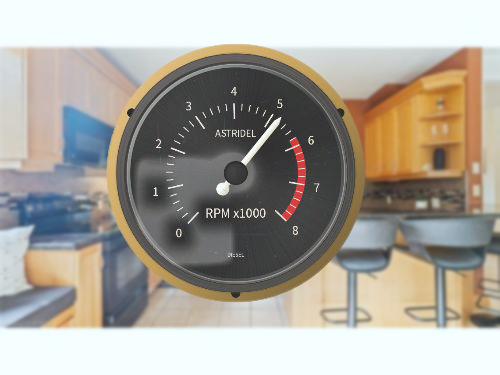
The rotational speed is 5200; rpm
